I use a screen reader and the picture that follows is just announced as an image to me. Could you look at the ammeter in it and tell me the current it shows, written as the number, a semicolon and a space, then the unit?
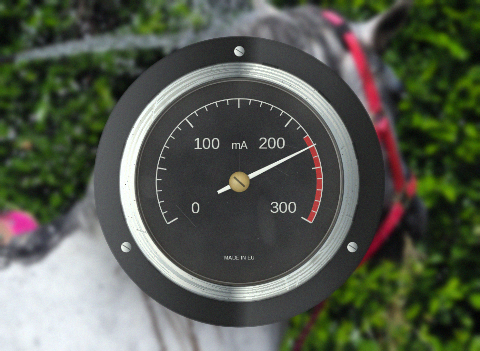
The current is 230; mA
